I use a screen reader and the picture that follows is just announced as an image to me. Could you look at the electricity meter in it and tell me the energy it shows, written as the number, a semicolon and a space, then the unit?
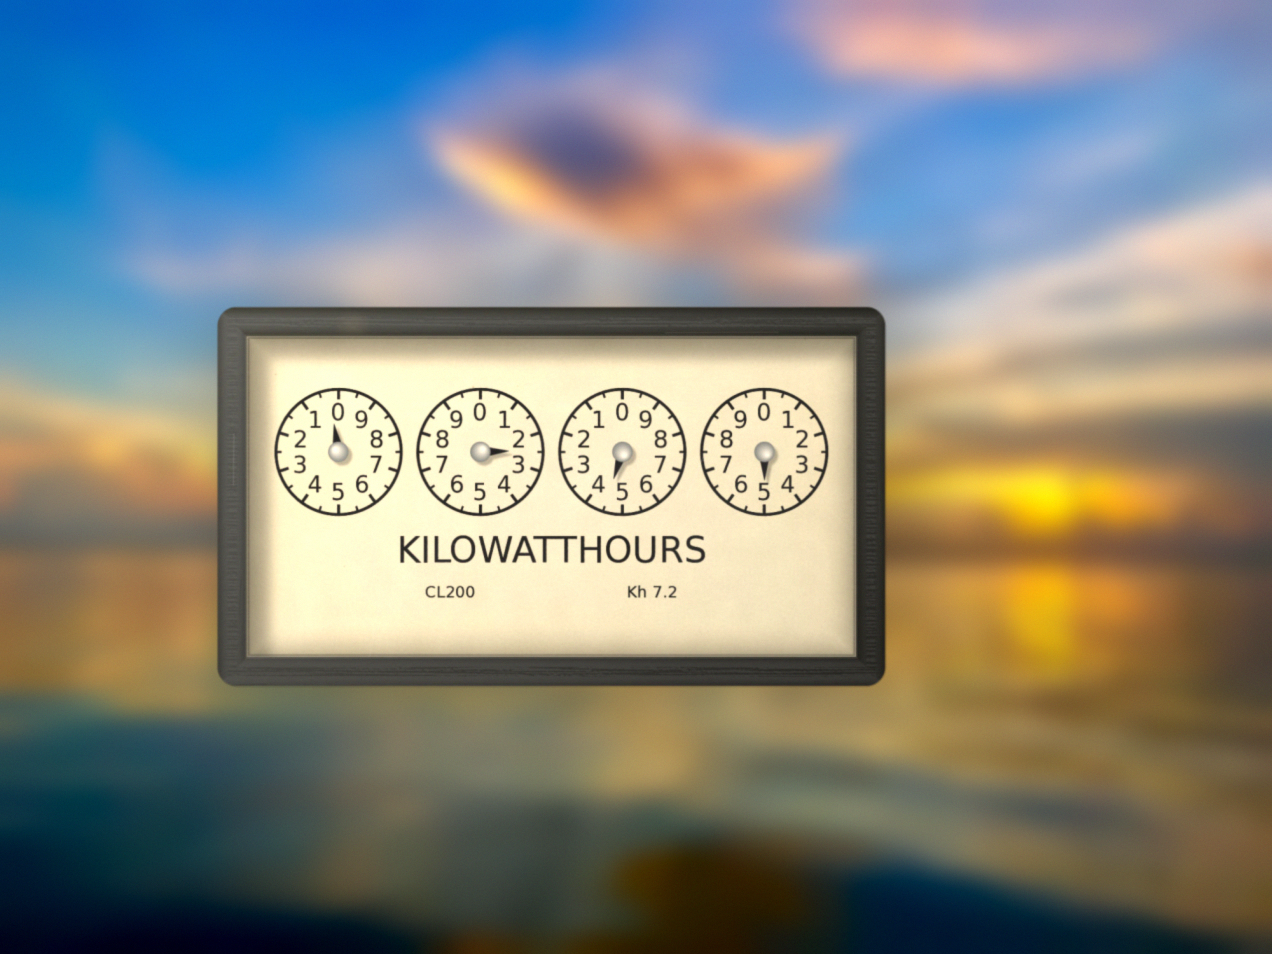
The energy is 245; kWh
